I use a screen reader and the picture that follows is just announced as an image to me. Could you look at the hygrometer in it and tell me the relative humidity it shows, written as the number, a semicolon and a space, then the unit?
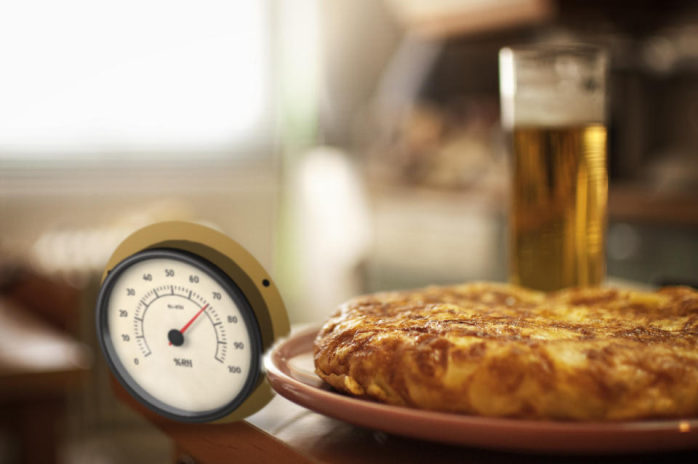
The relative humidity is 70; %
